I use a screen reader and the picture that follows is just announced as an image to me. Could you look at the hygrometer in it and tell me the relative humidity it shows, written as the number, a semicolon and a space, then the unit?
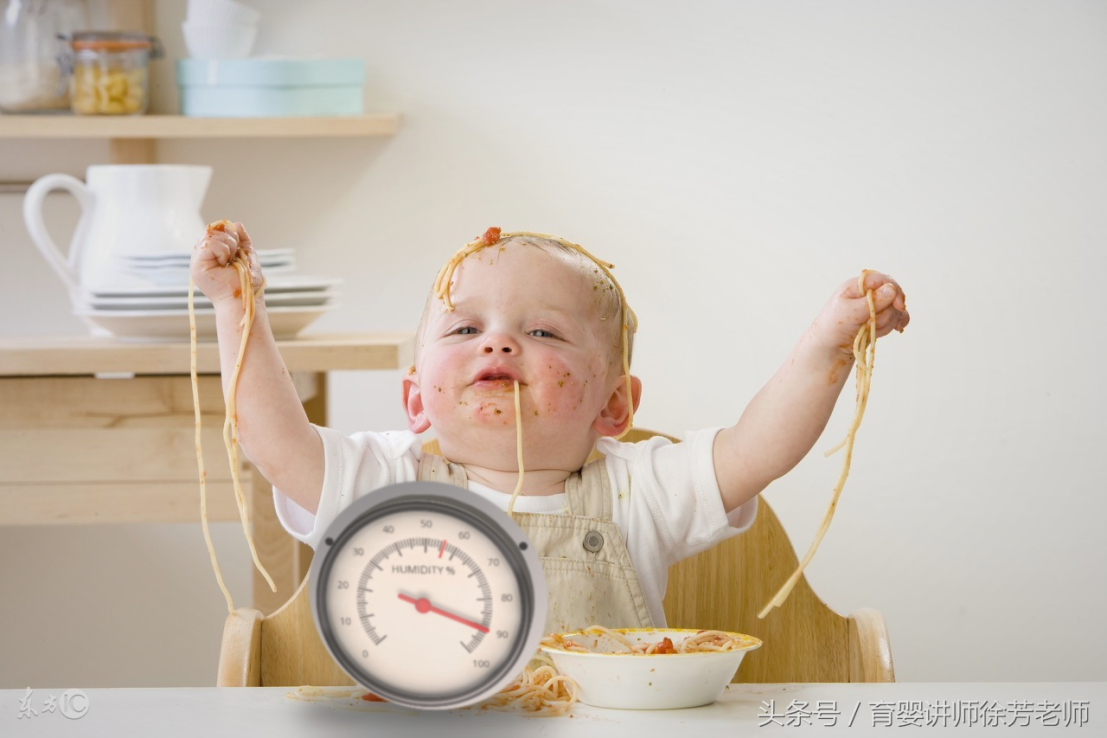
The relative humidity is 90; %
